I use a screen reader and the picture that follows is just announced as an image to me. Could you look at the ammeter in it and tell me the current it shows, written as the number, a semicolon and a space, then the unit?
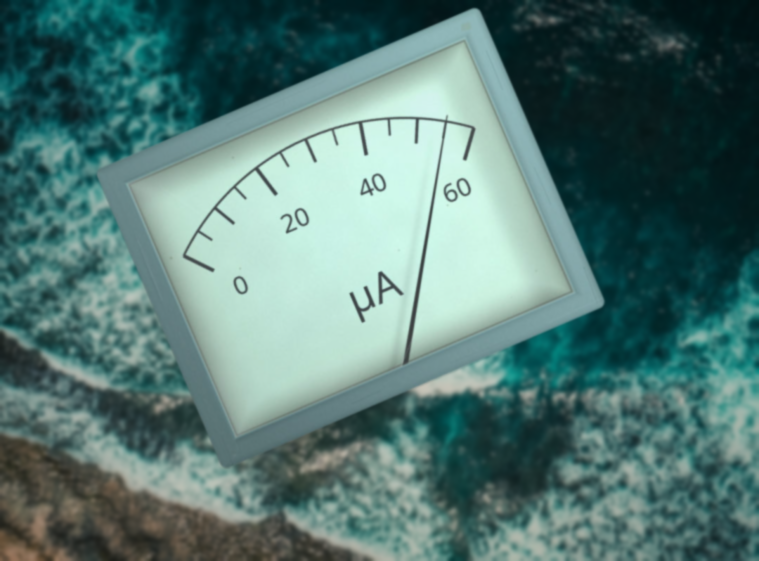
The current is 55; µA
